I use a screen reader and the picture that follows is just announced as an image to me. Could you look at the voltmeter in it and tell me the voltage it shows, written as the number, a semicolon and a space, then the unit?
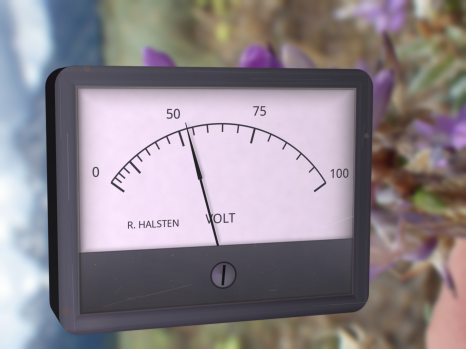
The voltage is 52.5; V
